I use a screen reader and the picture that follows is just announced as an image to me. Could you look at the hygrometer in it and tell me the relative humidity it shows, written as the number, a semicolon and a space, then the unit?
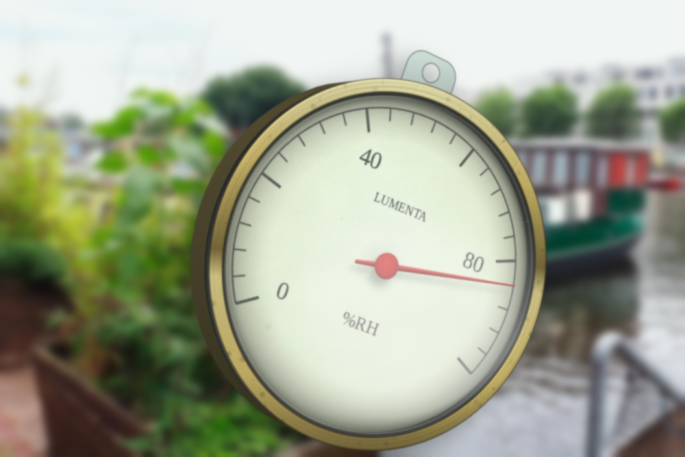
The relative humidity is 84; %
